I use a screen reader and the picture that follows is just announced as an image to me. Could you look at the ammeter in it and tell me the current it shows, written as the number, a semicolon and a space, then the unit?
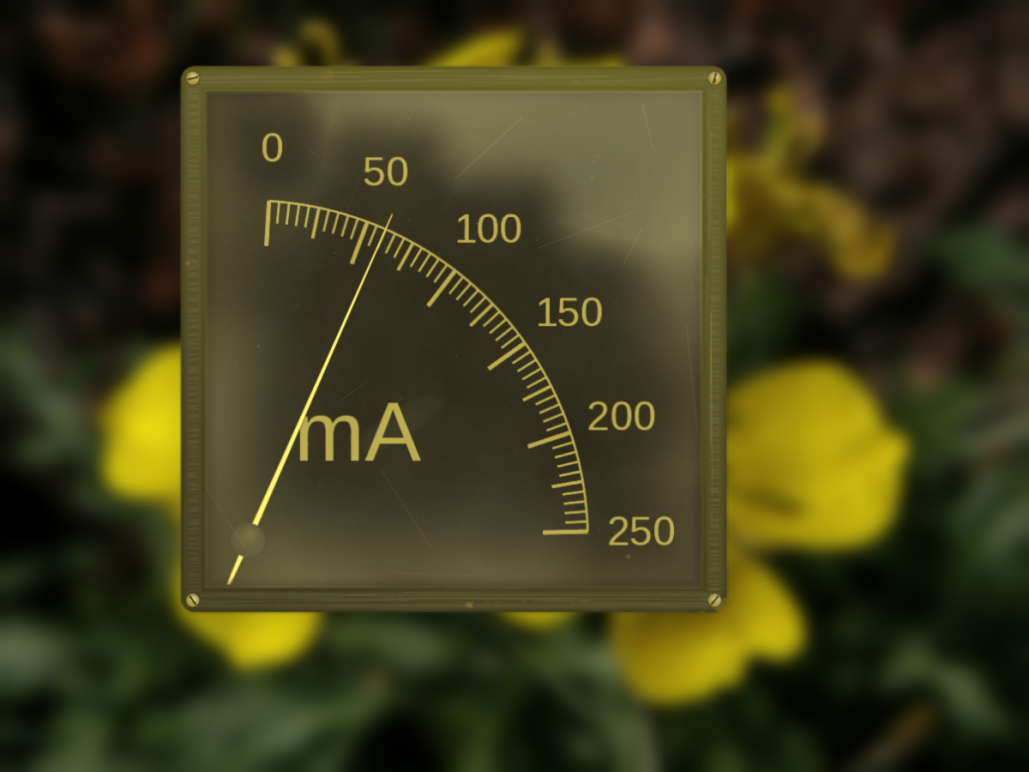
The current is 60; mA
